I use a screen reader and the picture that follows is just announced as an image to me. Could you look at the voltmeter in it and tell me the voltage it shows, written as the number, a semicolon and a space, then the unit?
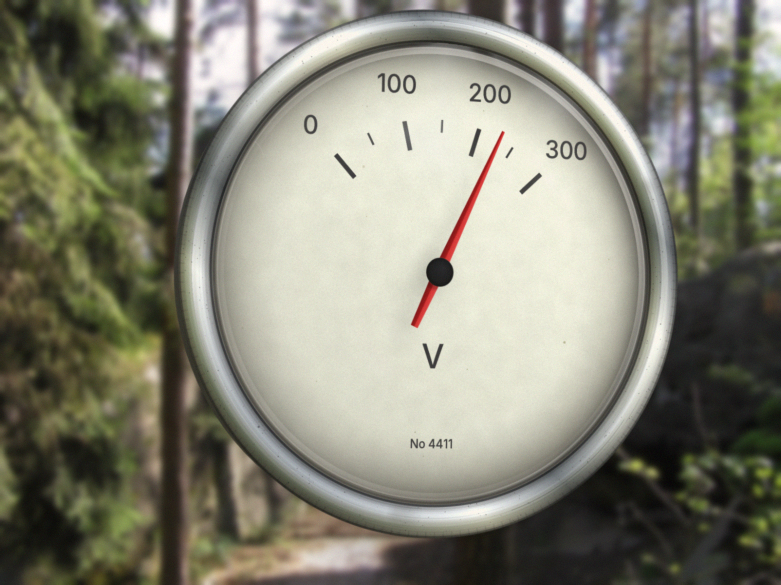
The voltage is 225; V
